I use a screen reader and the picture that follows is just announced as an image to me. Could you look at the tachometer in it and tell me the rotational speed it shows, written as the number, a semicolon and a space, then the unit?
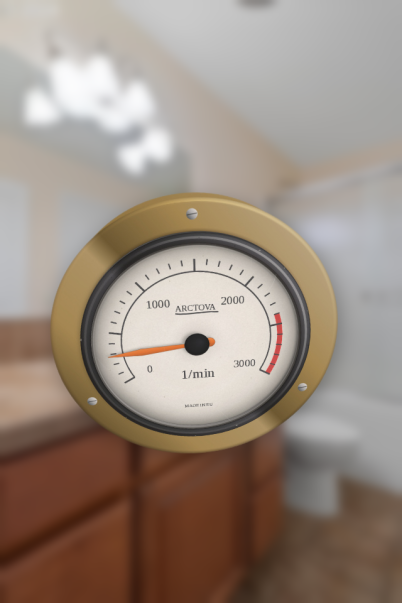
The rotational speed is 300; rpm
